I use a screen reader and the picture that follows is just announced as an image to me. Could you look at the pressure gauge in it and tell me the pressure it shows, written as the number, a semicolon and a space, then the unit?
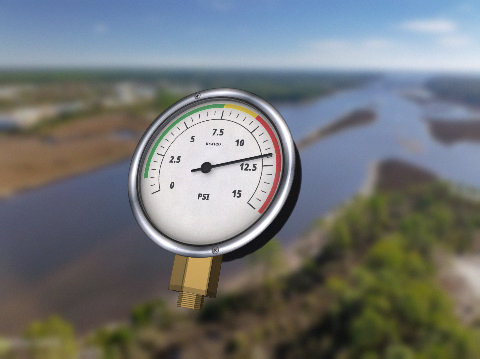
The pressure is 12; psi
